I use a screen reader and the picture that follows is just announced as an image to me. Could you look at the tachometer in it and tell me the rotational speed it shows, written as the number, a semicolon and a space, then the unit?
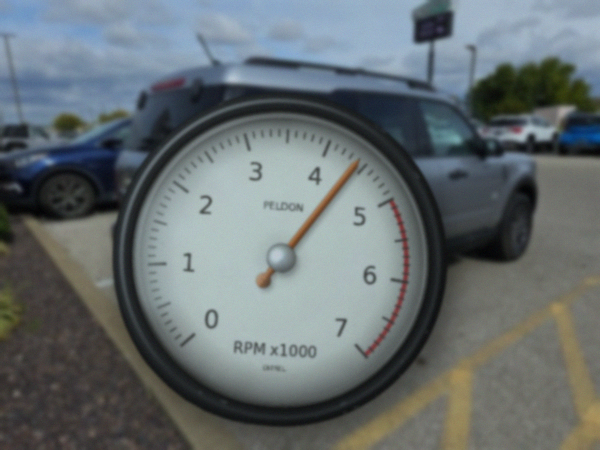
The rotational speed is 4400; rpm
